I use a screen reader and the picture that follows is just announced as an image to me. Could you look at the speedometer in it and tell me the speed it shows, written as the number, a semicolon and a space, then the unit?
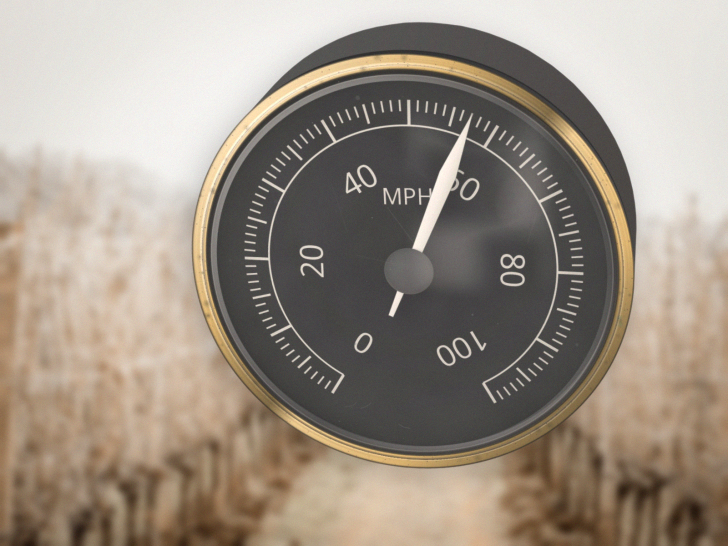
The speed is 57; mph
